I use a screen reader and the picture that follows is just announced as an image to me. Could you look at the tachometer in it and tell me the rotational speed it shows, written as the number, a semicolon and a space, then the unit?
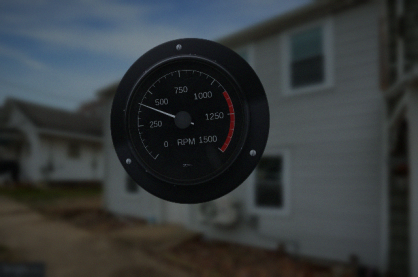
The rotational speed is 400; rpm
